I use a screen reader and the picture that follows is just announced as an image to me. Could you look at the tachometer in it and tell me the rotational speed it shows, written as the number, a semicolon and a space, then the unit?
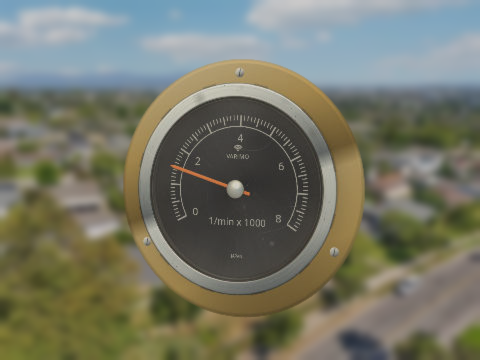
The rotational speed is 1500; rpm
